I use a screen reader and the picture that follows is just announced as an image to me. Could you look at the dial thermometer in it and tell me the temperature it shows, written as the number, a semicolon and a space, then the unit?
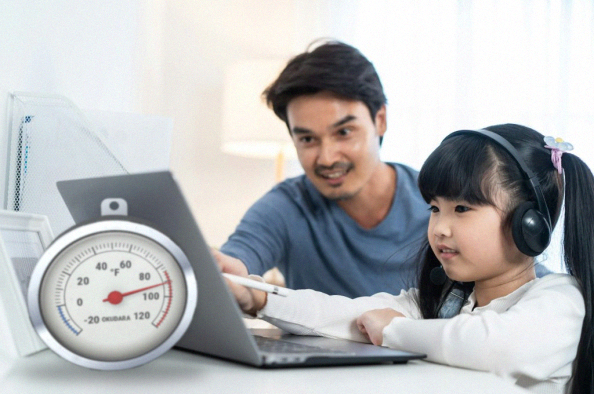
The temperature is 90; °F
